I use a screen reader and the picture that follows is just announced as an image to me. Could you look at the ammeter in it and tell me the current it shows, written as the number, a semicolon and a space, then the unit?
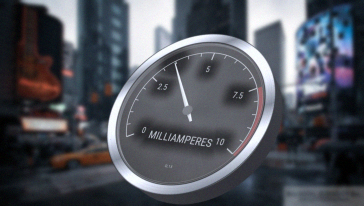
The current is 3.5; mA
